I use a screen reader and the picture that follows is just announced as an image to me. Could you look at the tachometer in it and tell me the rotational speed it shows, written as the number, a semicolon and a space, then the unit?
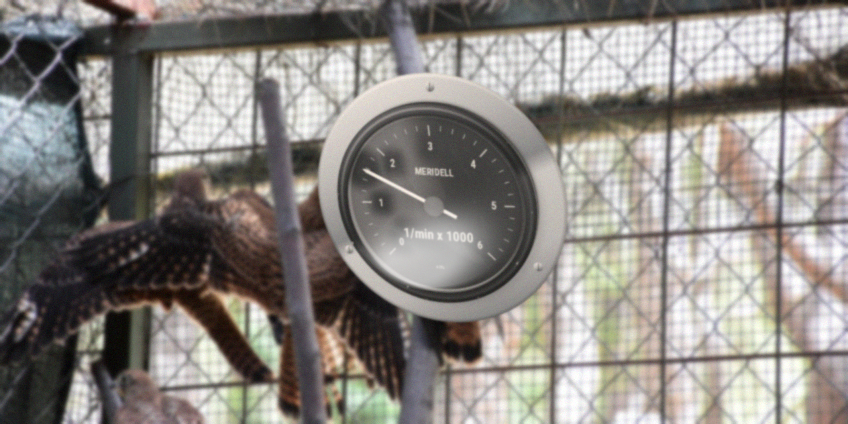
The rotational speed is 1600; rpm
